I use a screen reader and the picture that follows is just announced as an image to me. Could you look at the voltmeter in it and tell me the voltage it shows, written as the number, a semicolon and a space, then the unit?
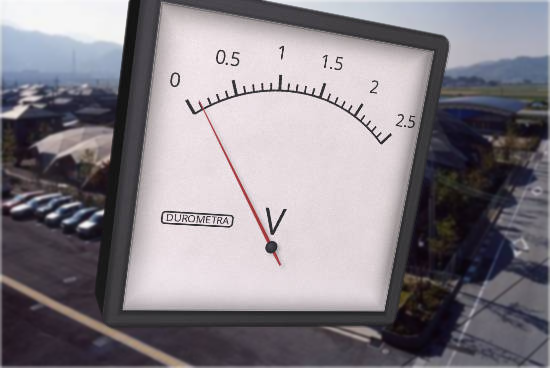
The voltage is 0.1; V
